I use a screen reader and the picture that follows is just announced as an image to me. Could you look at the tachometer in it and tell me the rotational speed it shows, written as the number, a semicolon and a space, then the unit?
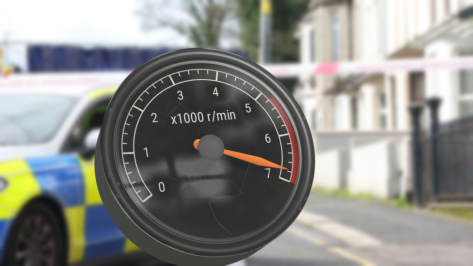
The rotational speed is 6800; rpm
